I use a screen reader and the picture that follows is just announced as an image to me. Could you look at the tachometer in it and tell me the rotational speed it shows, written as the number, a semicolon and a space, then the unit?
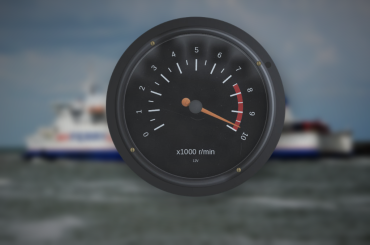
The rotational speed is 9750; rpm
